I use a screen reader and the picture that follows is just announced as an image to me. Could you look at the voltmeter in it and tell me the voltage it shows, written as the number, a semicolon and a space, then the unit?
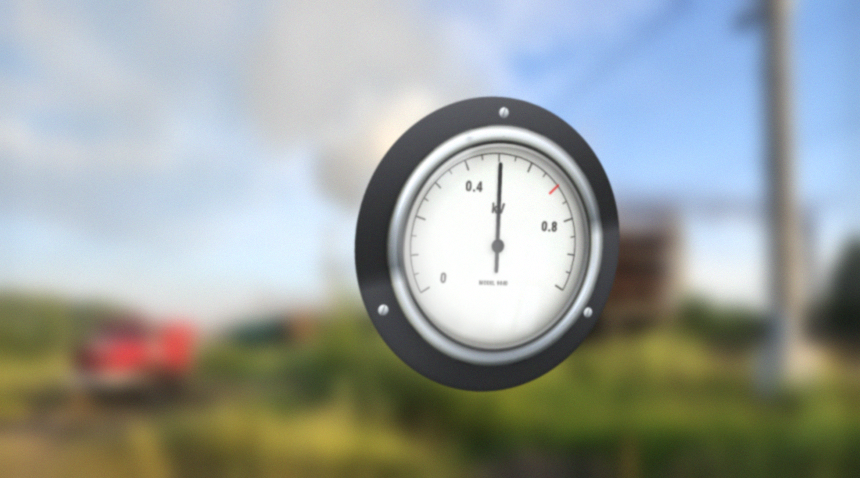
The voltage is 0.5; kV
